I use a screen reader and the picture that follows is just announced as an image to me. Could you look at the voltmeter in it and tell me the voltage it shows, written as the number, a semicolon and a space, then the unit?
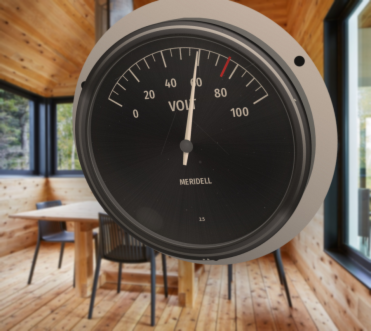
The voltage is 60; V
